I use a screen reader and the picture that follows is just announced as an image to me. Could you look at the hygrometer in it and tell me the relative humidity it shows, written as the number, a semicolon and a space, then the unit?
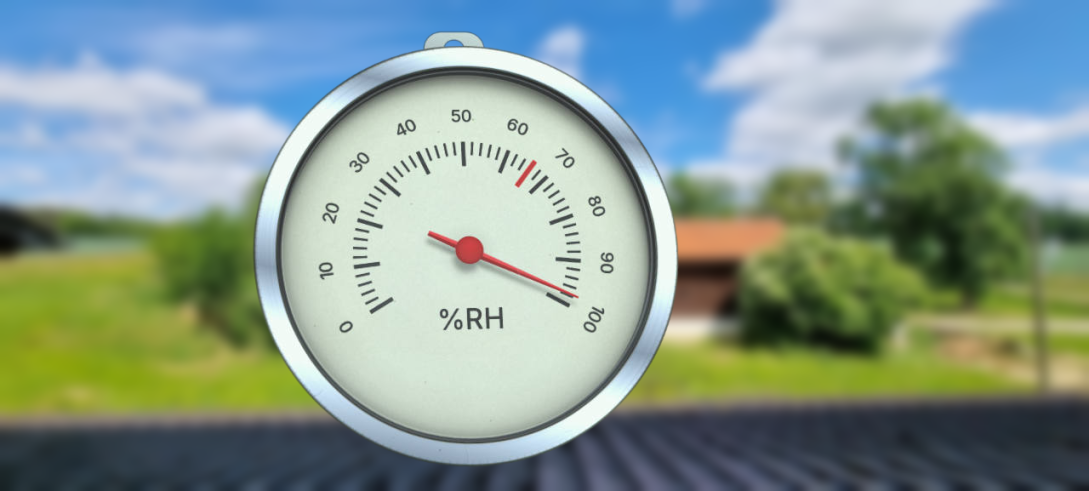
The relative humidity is 98; %
